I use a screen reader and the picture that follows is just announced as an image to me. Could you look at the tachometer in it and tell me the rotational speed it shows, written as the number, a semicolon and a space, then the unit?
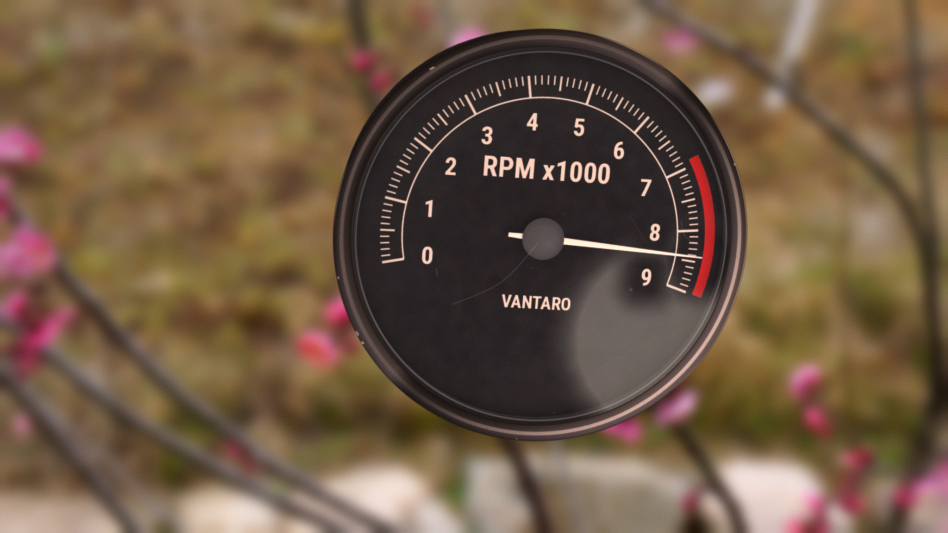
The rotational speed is 8400; rpm
